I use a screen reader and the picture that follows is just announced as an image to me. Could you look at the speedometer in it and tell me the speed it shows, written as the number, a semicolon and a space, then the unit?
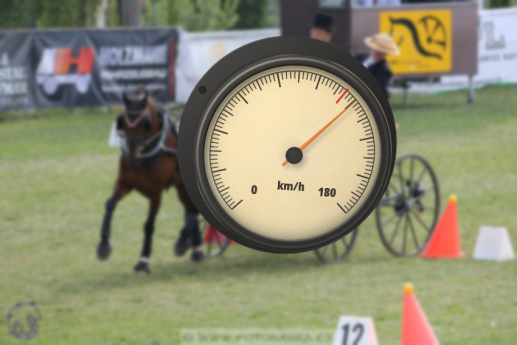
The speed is 120; km/h
